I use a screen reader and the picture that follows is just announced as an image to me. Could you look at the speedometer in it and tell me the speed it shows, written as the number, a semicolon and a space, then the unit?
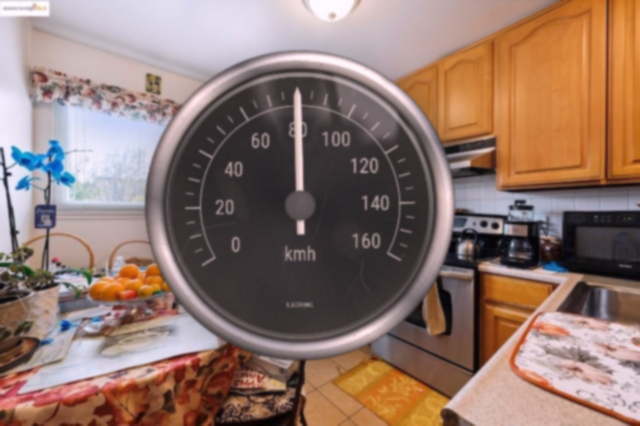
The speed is 80; km/h
